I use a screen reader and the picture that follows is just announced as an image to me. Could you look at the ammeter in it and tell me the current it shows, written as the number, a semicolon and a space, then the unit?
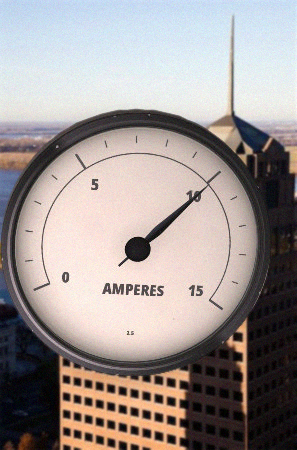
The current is 10; A
